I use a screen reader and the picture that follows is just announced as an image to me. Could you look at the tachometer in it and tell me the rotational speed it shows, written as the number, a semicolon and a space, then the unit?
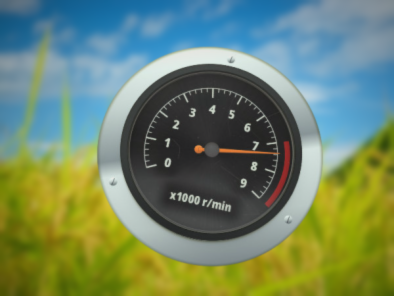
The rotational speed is 7400; rpm
